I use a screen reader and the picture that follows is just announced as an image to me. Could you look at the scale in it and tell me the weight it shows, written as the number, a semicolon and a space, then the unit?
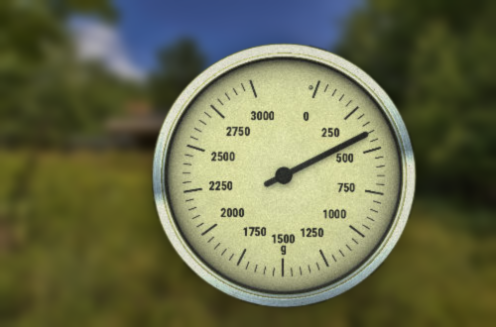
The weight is 400; g
